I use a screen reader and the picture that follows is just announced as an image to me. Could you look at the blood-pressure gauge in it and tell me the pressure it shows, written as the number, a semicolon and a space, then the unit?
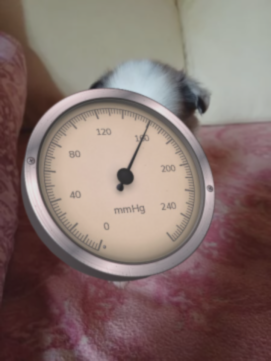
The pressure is 160; mmHg
